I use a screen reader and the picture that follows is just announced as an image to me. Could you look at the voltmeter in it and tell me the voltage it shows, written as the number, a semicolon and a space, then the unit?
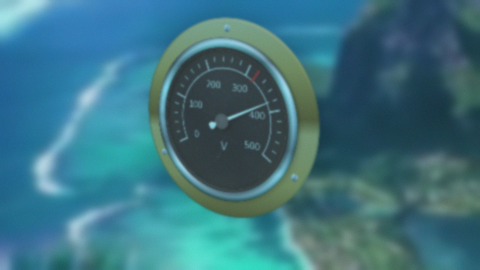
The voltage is 380; V
